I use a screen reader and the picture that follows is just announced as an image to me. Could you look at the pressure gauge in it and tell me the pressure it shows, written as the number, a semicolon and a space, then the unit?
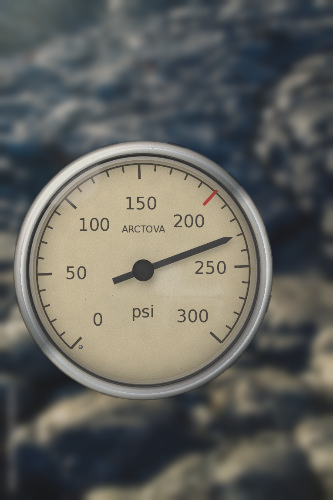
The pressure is 230; psi
